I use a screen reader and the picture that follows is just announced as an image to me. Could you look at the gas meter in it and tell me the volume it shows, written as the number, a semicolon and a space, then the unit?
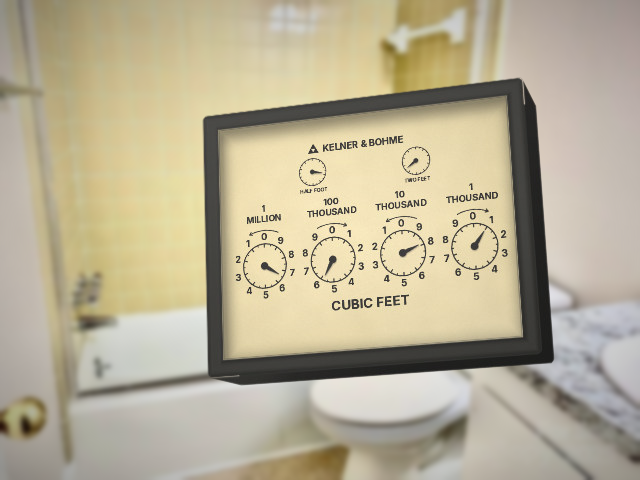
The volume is 658100; ft³
